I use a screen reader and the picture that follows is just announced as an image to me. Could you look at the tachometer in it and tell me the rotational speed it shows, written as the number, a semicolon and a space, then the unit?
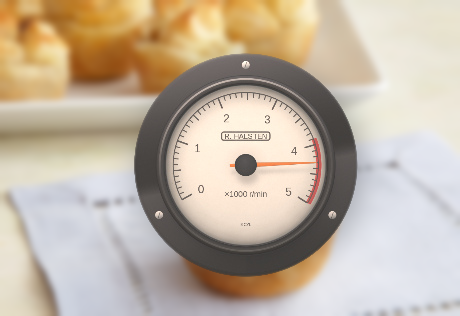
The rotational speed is 4300; rpm
